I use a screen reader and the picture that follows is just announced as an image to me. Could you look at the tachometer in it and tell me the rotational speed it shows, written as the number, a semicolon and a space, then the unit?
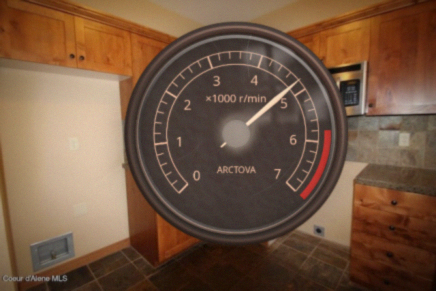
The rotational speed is 4800; rpm
